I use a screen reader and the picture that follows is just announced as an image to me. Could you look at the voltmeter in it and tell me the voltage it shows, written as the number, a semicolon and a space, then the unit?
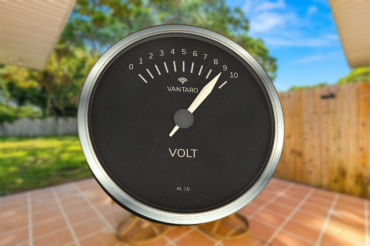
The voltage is 9; V
